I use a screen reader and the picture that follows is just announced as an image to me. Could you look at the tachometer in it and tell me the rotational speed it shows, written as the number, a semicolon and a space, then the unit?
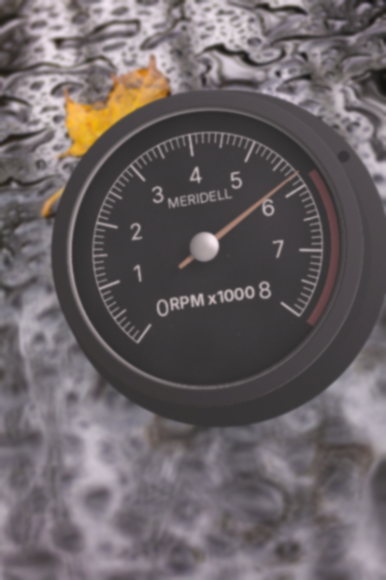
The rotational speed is 5800; rpm
